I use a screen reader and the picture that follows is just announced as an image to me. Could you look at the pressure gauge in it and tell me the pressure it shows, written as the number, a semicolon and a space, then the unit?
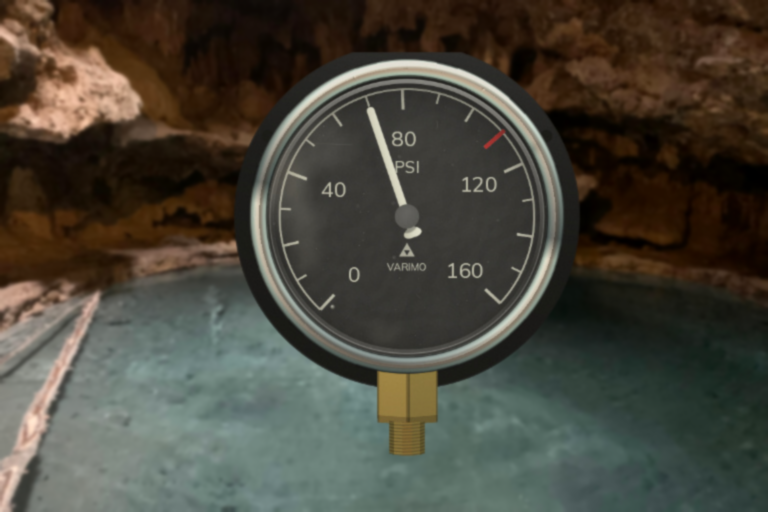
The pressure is 70; psi
